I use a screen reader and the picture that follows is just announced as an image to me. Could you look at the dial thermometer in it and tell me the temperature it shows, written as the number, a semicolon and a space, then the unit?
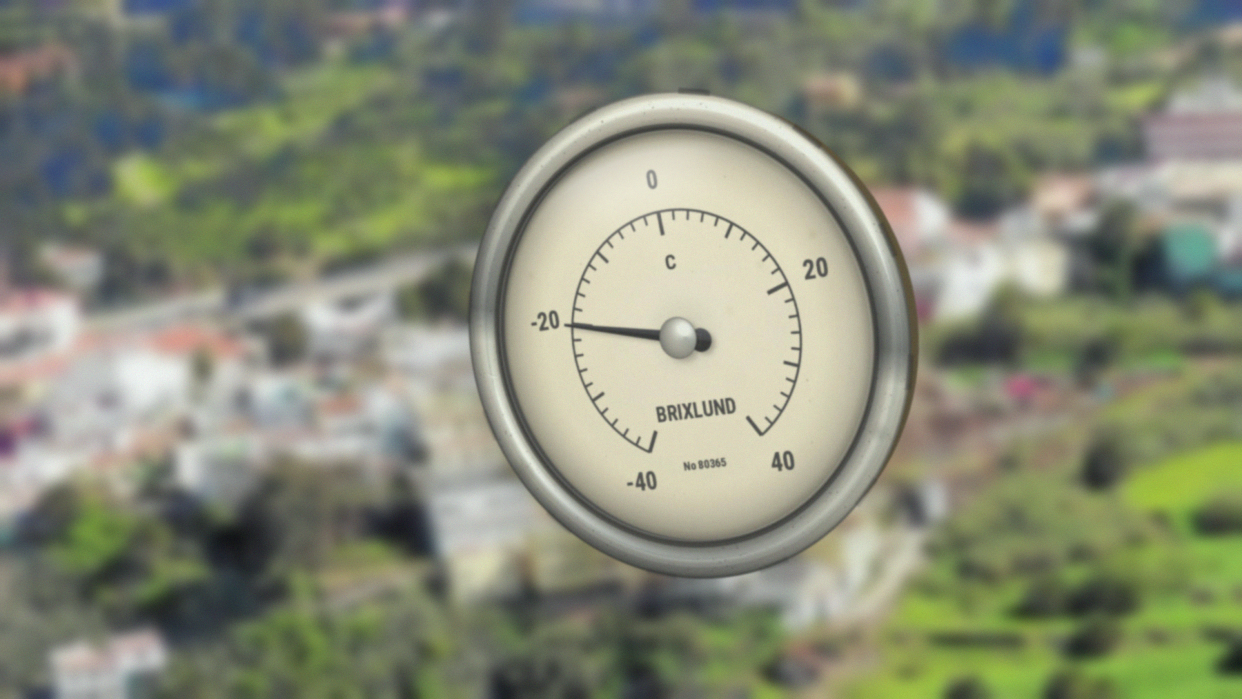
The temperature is -20; °C
